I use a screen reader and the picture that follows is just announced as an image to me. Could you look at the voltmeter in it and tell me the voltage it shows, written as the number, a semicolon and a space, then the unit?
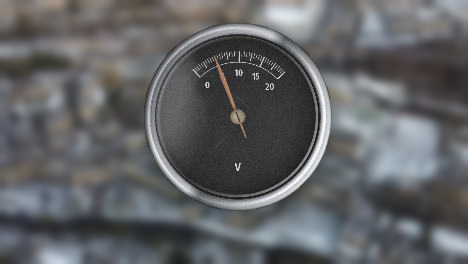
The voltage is 5; V
